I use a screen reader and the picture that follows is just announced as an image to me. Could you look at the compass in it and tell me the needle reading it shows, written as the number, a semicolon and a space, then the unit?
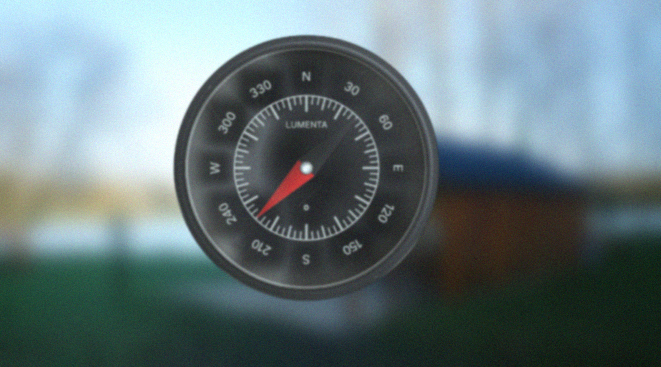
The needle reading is 225; °
